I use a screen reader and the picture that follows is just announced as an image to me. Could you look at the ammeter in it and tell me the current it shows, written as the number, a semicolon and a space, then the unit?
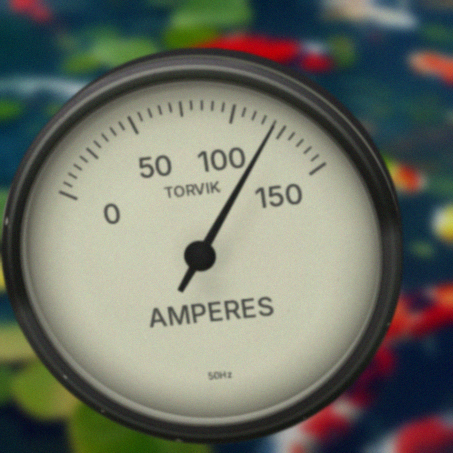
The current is 120; A
